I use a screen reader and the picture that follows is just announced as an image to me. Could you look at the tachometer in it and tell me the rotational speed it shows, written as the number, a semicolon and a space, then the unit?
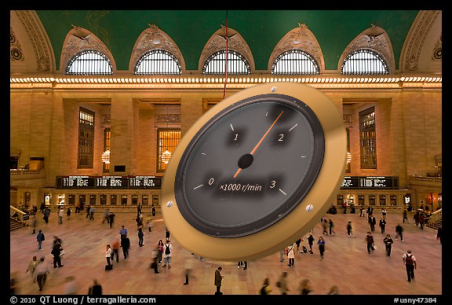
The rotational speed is 1750; rpm
